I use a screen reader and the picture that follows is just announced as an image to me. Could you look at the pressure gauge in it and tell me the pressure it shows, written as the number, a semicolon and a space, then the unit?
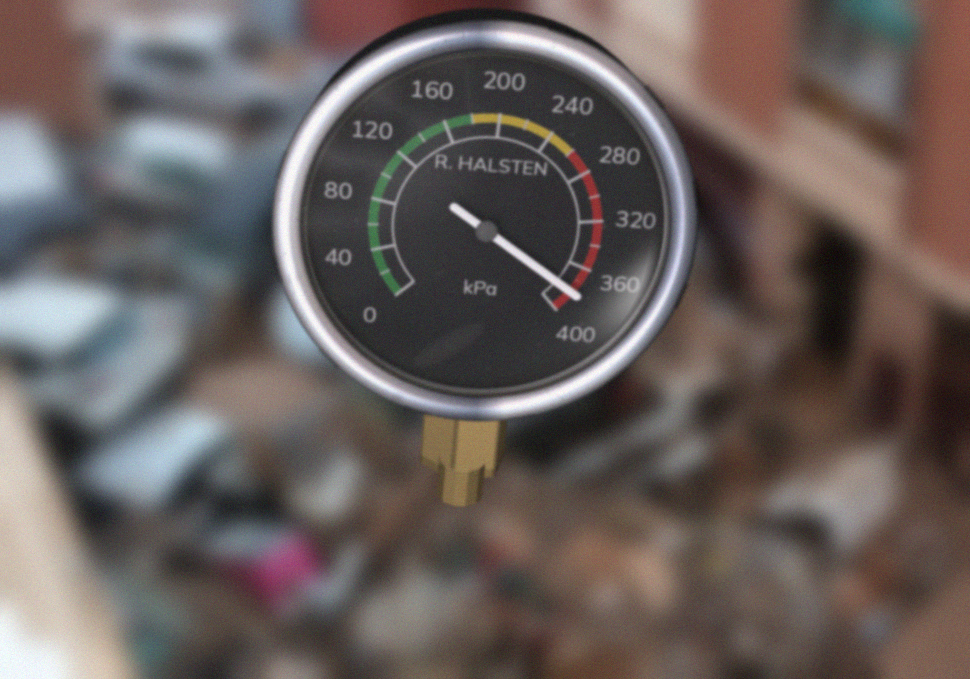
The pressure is 380; kPa
